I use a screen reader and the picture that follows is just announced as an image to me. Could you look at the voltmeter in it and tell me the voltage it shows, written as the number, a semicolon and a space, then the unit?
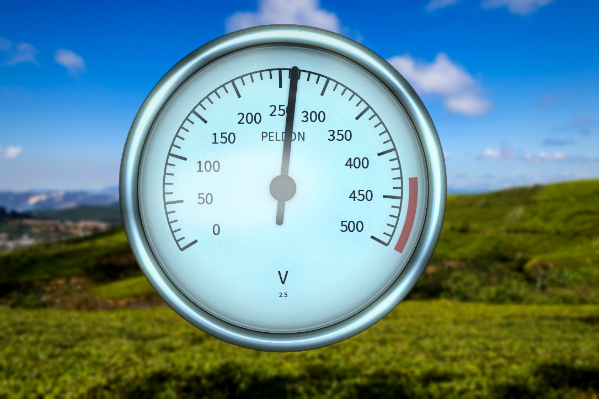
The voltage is 265; V
